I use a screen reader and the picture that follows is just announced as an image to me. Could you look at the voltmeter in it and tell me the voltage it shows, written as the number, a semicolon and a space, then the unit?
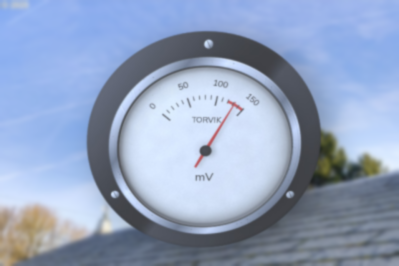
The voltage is 130; mV
